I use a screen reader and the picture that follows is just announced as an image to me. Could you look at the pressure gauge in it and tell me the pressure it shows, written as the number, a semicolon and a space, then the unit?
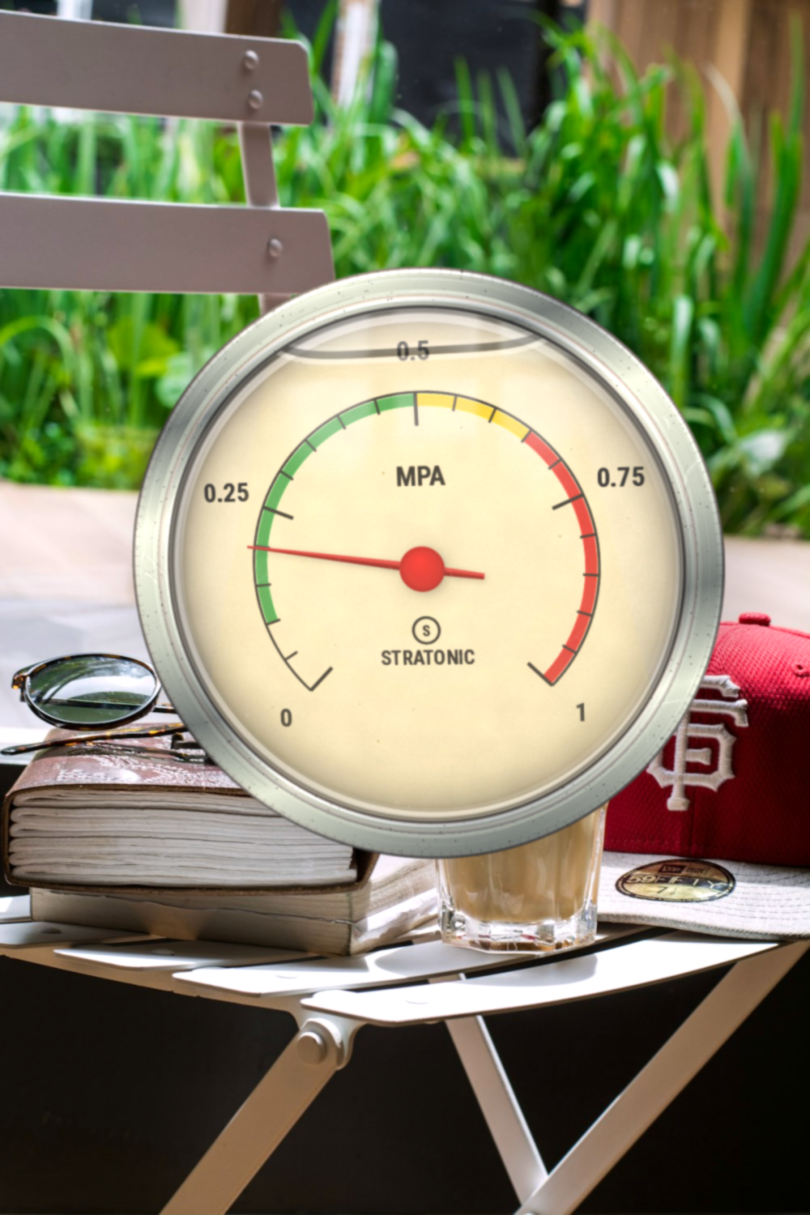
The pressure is 0.2; MPa
